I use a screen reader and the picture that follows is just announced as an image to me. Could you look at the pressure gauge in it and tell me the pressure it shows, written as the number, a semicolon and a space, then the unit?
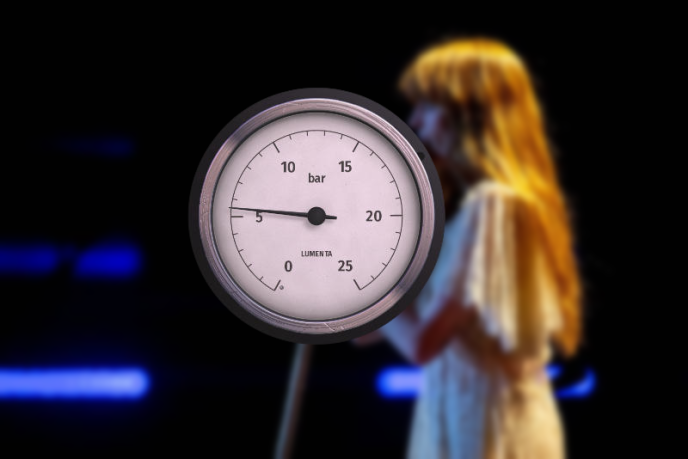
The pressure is 5.5; bar
